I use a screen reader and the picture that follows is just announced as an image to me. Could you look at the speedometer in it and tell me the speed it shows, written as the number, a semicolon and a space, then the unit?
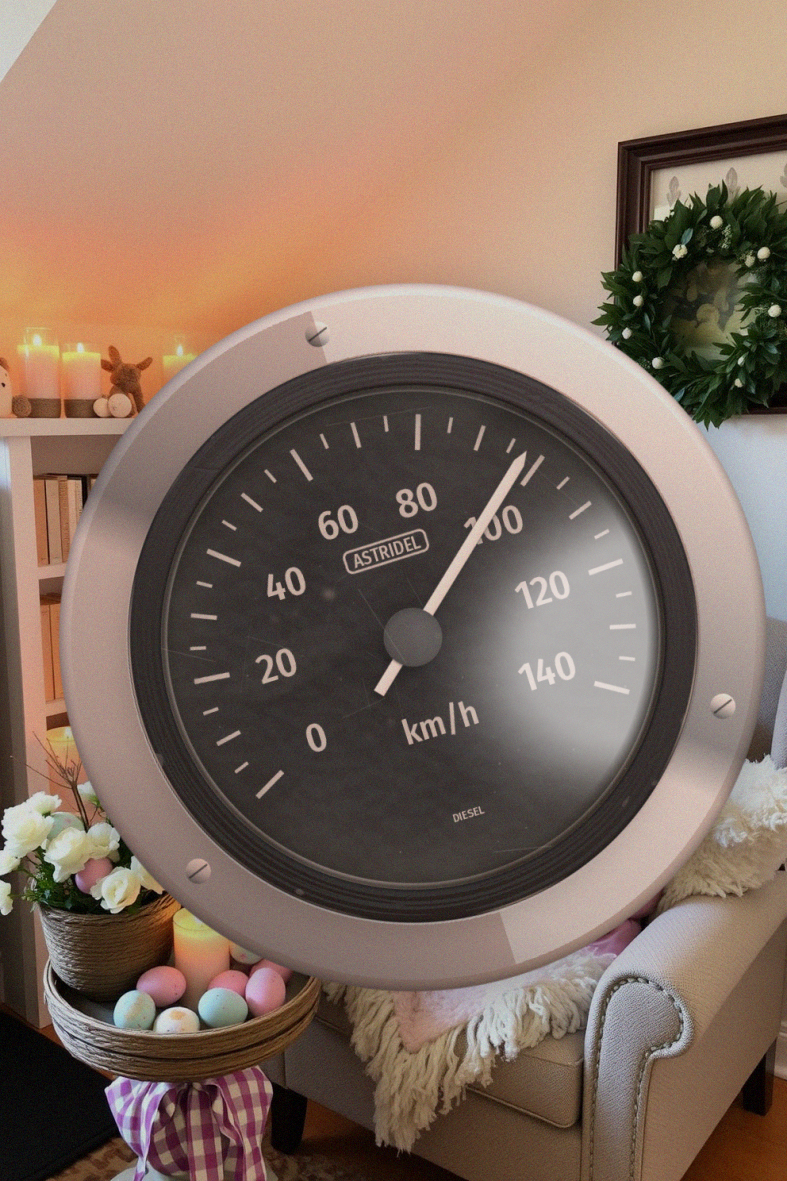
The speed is 97.5; km/h
